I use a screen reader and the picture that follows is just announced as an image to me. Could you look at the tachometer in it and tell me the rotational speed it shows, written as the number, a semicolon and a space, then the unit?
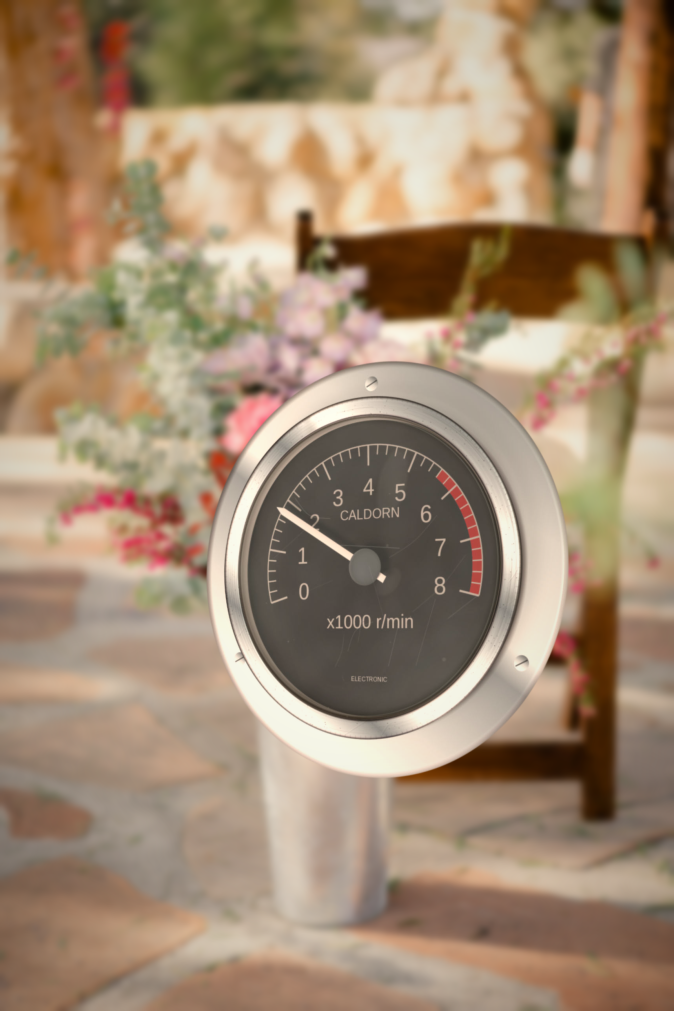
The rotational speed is 1800; rpm
